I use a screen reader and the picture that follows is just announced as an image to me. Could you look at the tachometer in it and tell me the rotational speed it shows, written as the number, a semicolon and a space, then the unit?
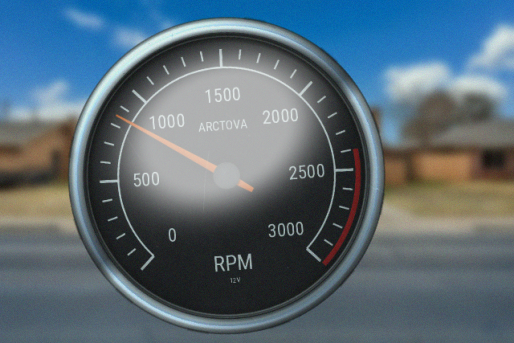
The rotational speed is 850; rpm
